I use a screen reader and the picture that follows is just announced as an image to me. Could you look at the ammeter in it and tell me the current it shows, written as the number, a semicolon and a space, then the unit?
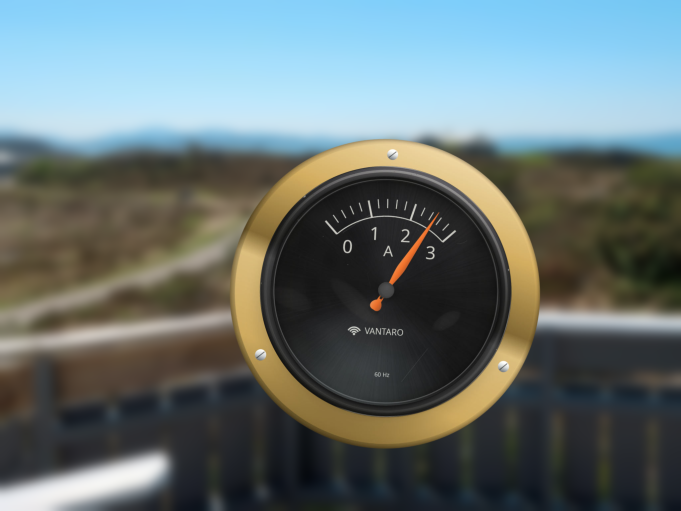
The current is 2.5; A
